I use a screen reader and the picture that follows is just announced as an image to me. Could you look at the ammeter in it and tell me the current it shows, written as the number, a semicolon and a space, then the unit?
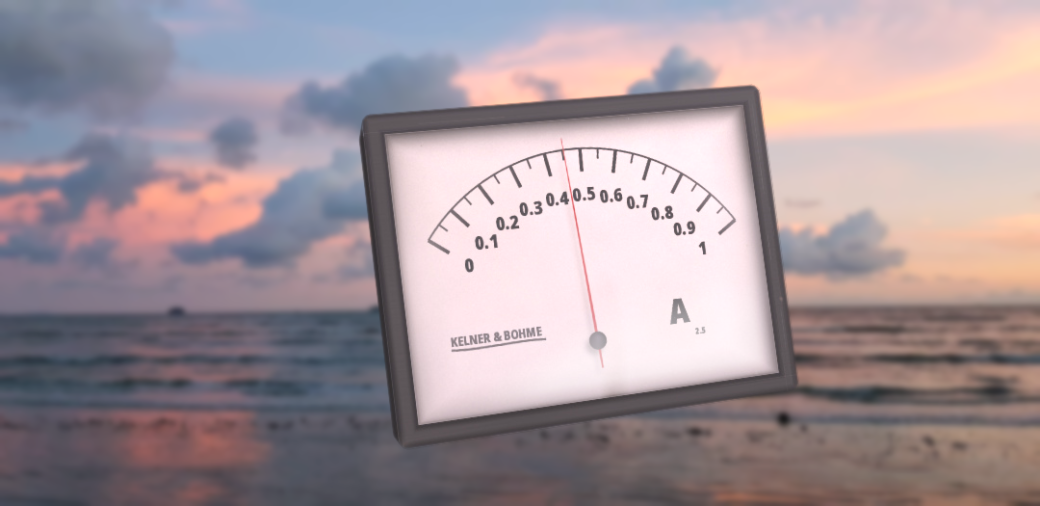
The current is 0.45; A
